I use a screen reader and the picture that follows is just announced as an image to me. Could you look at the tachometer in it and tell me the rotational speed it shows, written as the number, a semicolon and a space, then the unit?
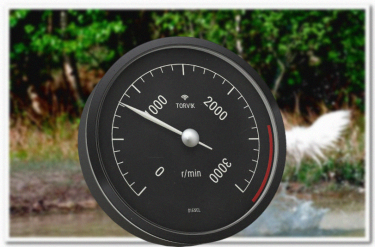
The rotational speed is 800; rpm
